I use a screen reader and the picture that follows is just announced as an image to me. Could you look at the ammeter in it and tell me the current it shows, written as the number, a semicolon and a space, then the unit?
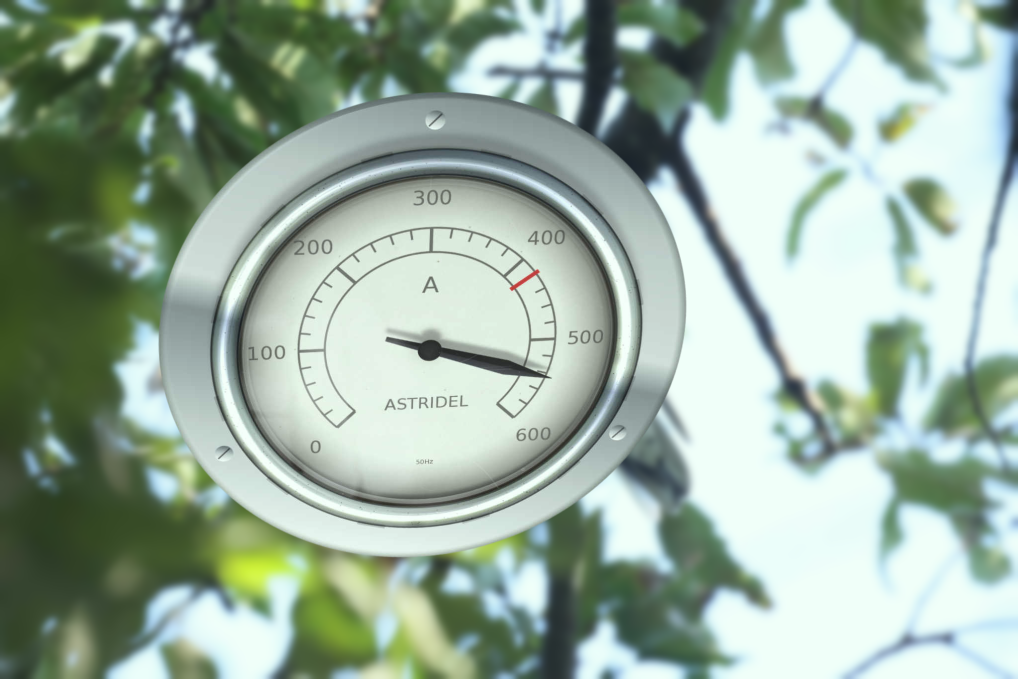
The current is 540; A
